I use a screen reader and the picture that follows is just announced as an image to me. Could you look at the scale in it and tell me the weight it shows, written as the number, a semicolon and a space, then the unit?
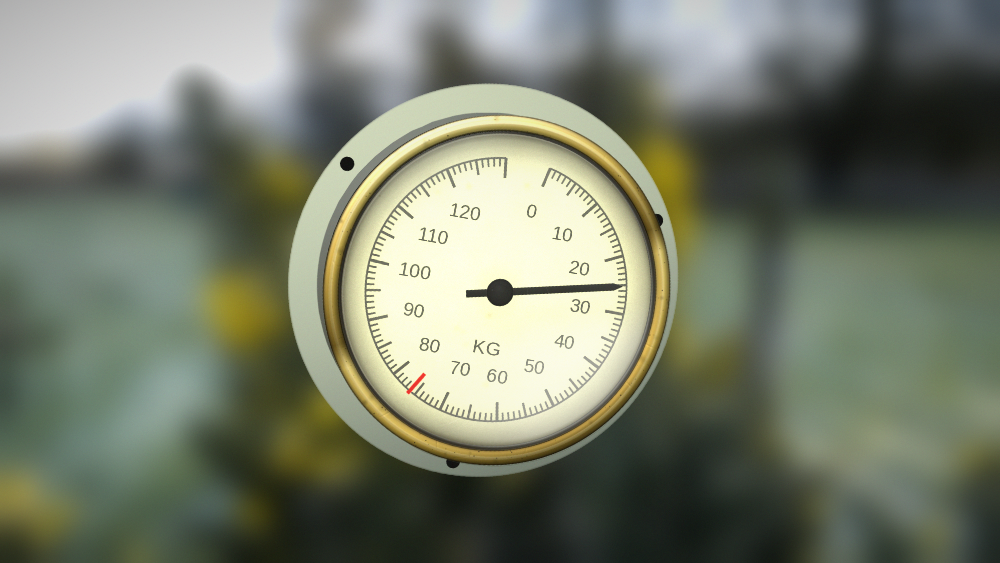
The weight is 25; kg
